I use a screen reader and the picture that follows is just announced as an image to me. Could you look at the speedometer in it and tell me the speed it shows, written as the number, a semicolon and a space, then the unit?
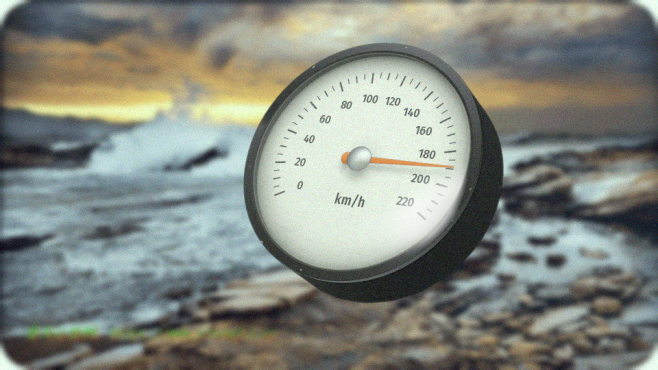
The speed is 190; km/h
